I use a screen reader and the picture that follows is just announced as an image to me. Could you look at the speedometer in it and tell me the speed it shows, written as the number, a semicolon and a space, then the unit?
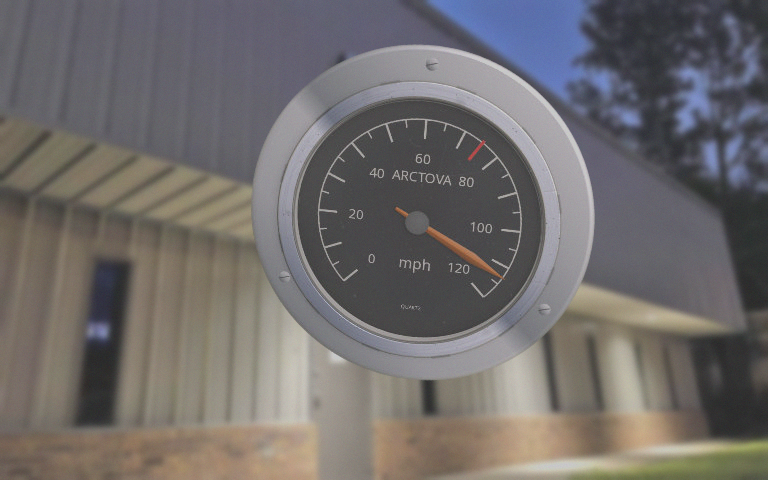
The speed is 112.5; mph
